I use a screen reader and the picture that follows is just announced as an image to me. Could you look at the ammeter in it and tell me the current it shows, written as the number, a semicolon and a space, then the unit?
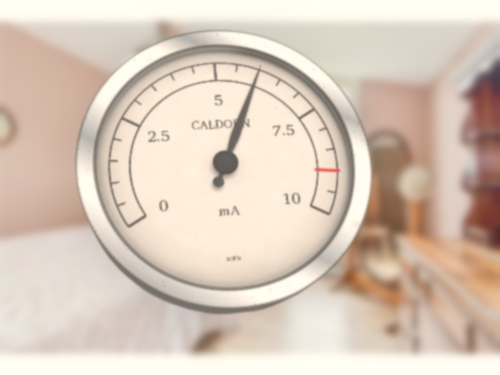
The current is 6; mA
